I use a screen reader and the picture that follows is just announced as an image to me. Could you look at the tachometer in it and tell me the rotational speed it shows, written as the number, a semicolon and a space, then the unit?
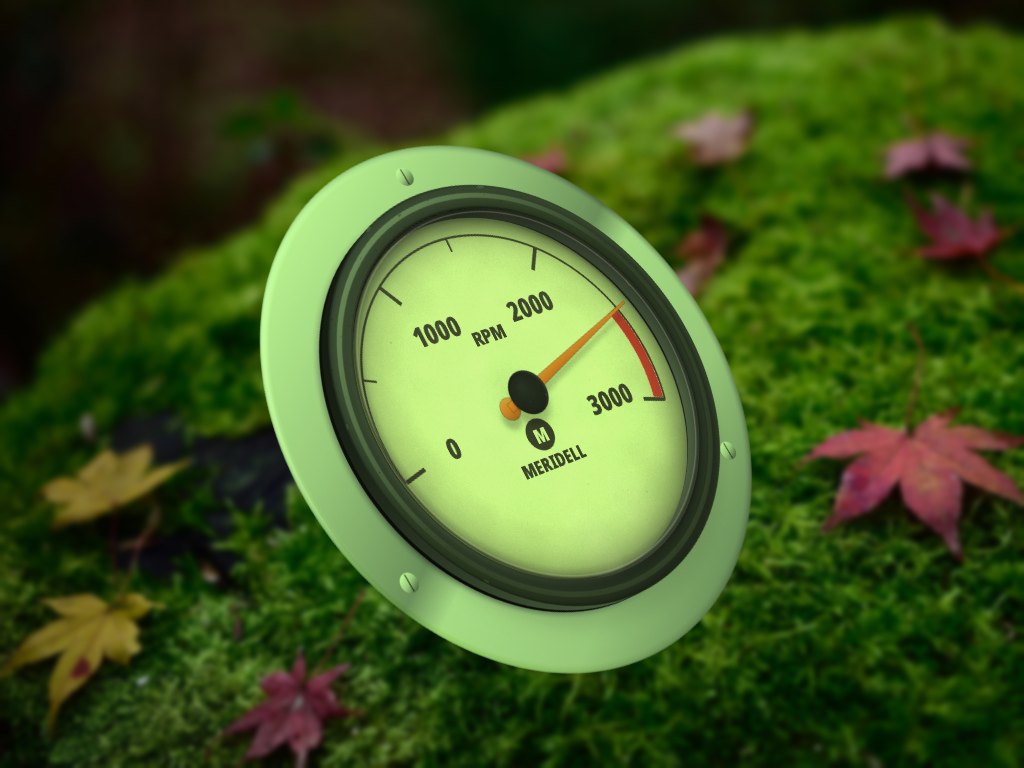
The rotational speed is 2500; rpm
